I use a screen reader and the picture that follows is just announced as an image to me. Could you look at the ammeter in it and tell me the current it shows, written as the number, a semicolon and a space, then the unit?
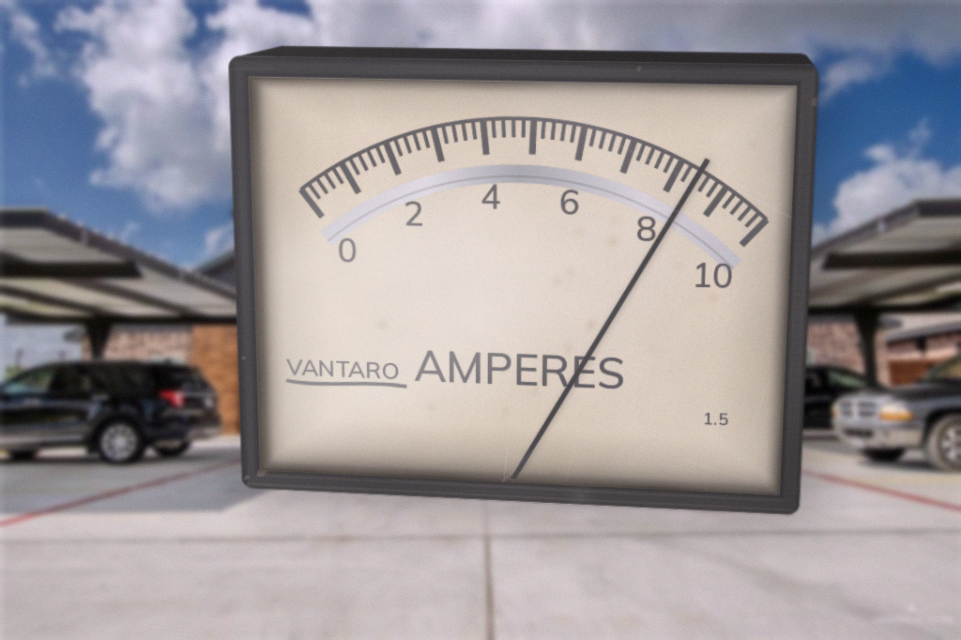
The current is 8.4; A
